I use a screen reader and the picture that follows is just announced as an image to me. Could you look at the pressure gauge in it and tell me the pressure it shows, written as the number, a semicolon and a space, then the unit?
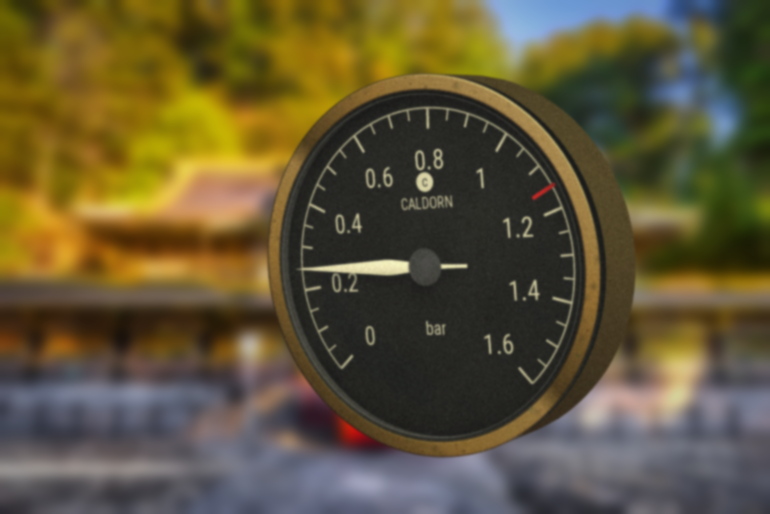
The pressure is 0.25; bar
